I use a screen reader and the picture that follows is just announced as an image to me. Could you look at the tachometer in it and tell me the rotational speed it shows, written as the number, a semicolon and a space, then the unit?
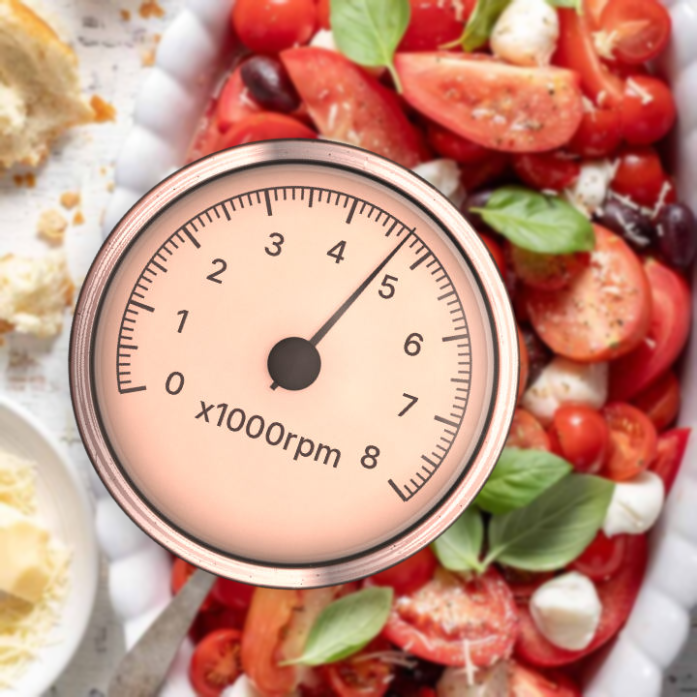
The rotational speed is 4700; rpm
